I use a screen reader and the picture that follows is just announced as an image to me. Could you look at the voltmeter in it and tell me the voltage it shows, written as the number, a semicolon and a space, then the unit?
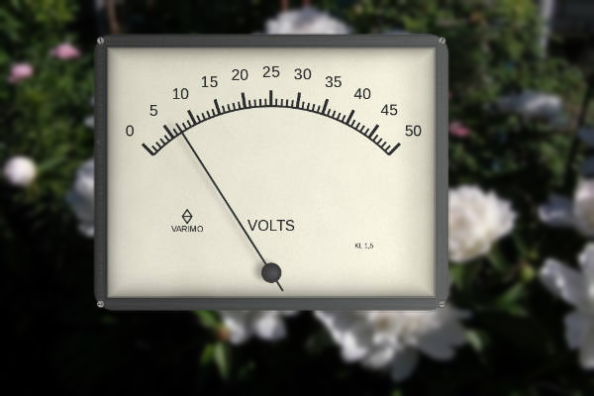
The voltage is 7; V
